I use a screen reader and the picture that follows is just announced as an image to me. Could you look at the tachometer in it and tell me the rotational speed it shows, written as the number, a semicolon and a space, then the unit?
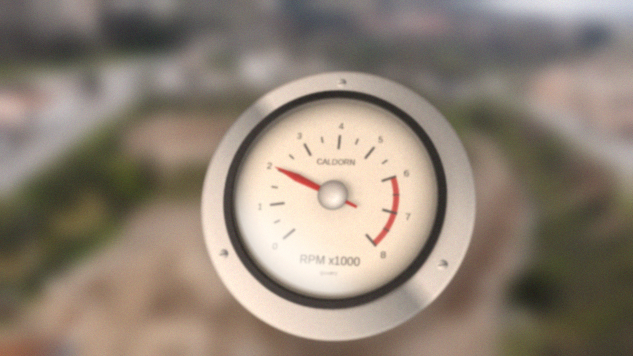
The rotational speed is 2000; rpm
